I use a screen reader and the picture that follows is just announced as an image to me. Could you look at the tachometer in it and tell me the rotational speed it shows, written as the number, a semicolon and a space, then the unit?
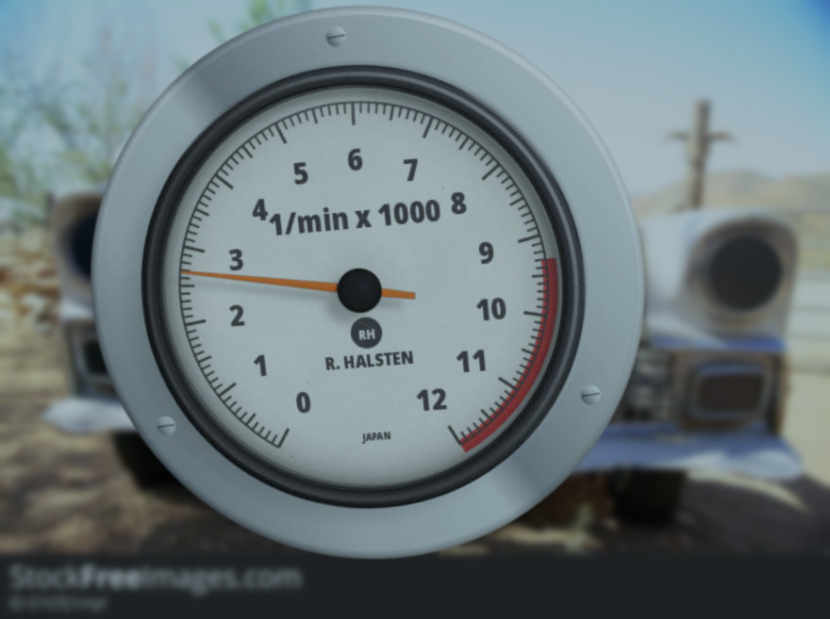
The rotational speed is 2700; rpm
